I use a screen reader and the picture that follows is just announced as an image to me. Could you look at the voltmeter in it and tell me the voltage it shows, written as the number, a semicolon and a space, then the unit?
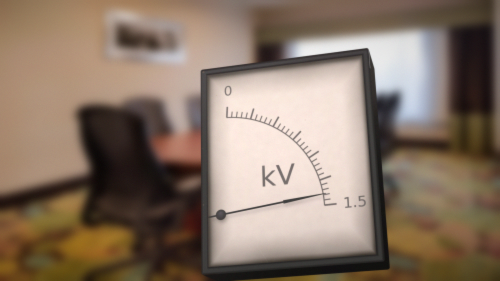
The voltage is 1.4; kV
